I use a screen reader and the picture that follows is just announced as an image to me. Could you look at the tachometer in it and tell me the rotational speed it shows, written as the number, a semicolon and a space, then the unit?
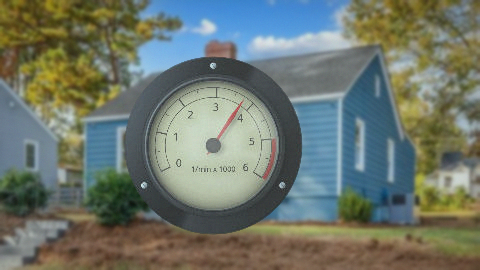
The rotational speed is 3750; rpm
